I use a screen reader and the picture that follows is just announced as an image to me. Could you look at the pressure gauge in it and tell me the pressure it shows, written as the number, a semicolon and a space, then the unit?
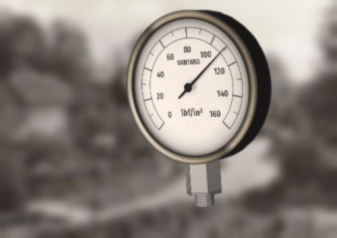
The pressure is 110; psi
